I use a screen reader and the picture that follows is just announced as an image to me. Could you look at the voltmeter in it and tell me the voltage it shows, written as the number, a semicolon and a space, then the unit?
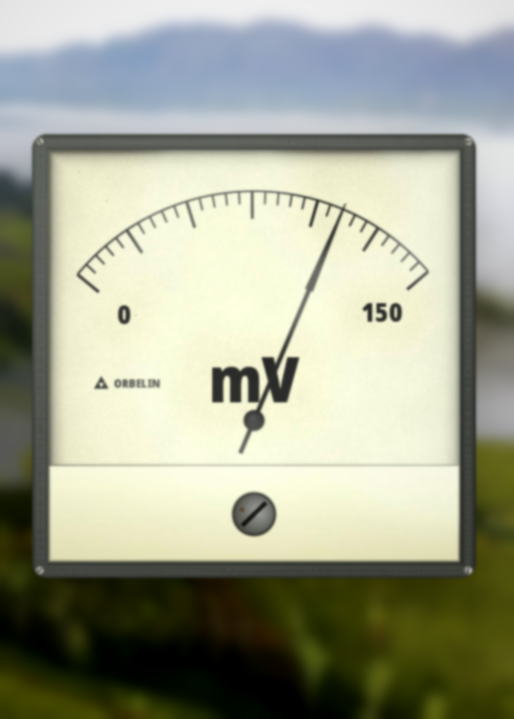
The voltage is 110; mV
